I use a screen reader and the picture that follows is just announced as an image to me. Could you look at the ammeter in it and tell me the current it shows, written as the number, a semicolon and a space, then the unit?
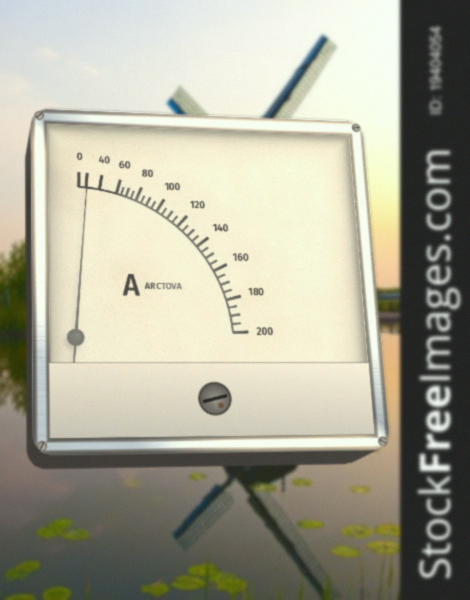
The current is 20; A
